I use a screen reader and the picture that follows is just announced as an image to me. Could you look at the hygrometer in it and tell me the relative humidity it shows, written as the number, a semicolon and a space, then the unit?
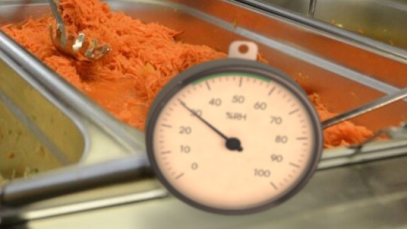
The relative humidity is 30; %
